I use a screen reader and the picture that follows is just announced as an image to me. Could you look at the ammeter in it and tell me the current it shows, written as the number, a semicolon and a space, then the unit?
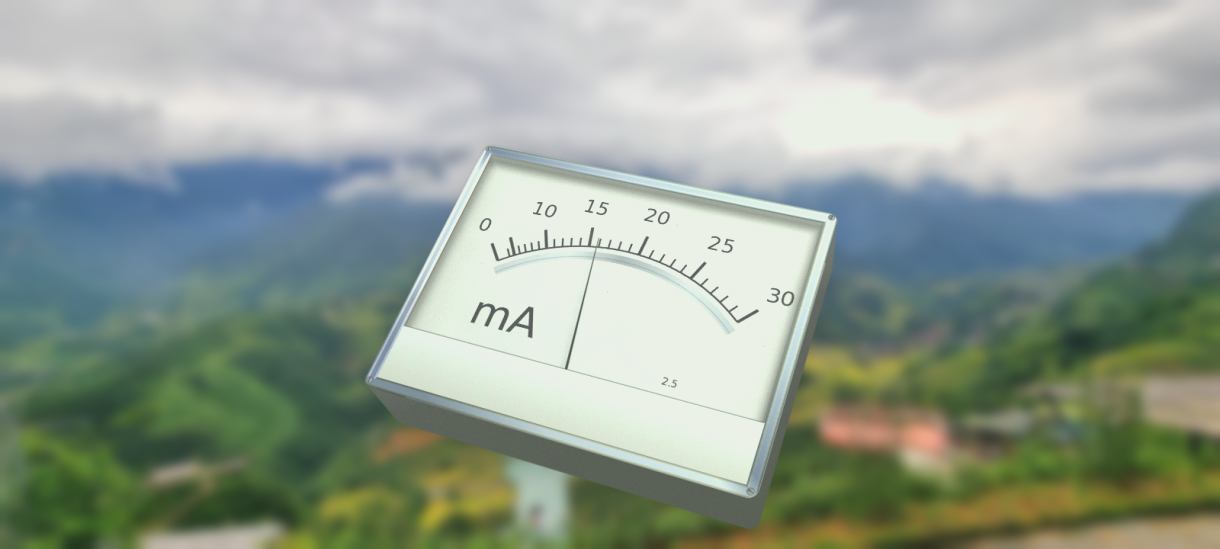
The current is 16; mA
